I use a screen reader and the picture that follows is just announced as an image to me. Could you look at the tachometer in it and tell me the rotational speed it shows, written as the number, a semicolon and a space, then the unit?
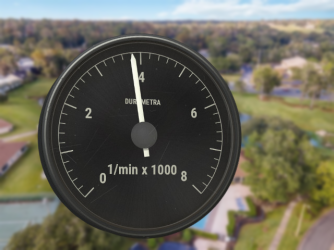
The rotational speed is 3800; rpm
